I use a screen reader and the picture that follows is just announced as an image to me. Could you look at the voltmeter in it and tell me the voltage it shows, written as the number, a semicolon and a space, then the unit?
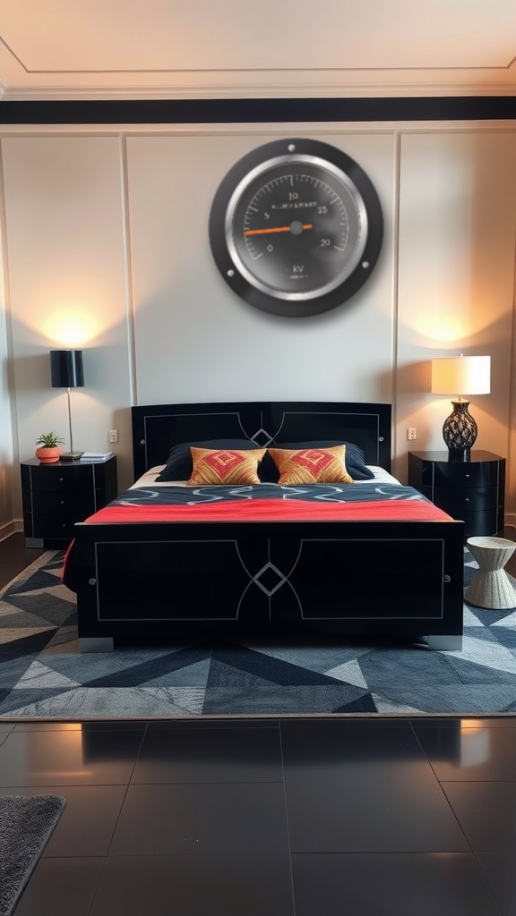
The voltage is 2.5; kV
